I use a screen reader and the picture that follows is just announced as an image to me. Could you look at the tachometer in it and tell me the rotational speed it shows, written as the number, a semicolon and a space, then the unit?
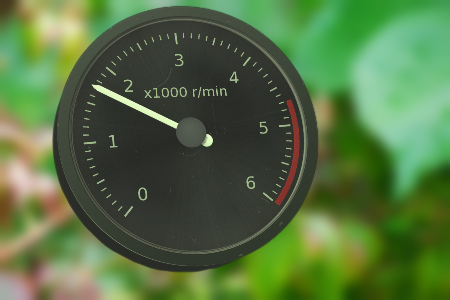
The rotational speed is 1700; rpm
